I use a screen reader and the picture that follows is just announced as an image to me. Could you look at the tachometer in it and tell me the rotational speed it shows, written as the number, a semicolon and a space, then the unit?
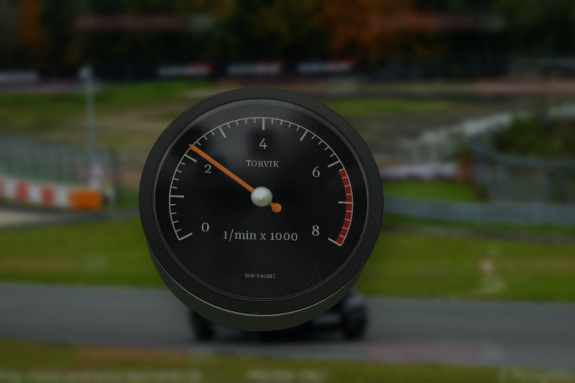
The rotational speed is 2200; rpm
